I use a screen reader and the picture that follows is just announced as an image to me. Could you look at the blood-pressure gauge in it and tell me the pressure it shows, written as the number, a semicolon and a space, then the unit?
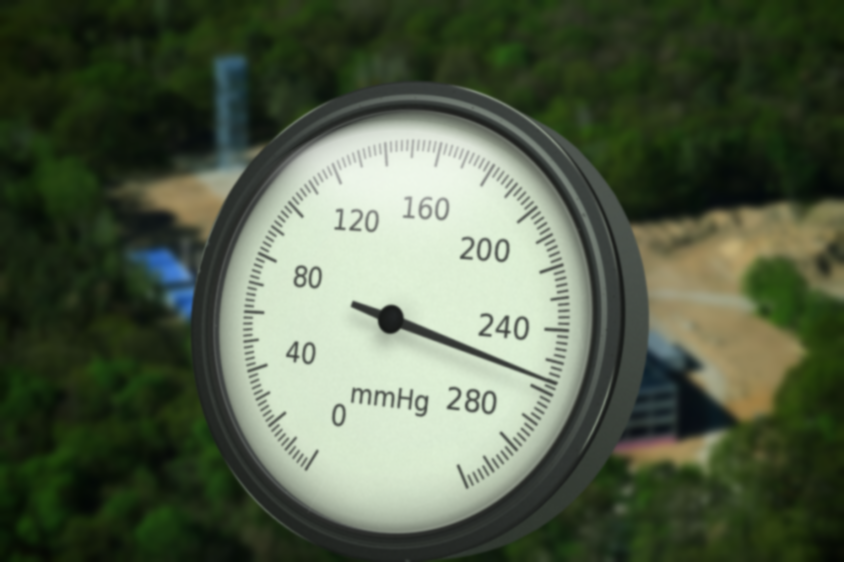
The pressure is 256; mmHg
